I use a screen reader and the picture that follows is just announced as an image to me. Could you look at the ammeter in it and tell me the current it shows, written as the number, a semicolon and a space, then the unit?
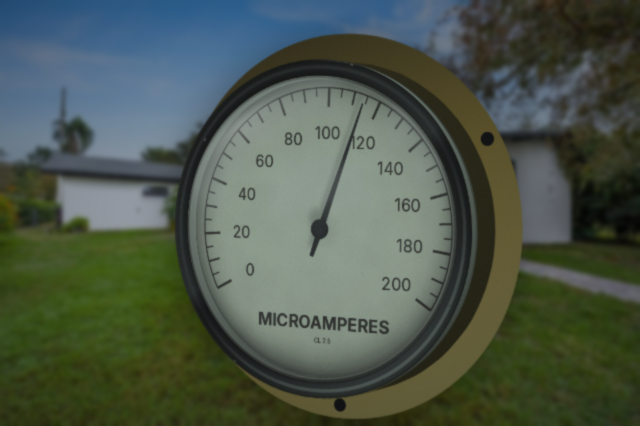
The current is 115; µA
